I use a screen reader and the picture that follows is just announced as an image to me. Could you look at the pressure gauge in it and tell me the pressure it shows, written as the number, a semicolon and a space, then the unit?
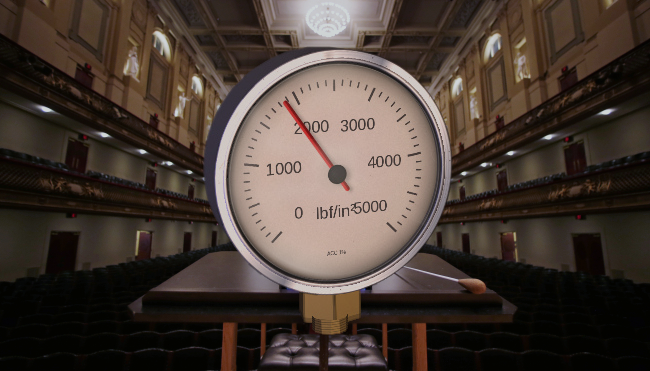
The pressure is 1850; psi
